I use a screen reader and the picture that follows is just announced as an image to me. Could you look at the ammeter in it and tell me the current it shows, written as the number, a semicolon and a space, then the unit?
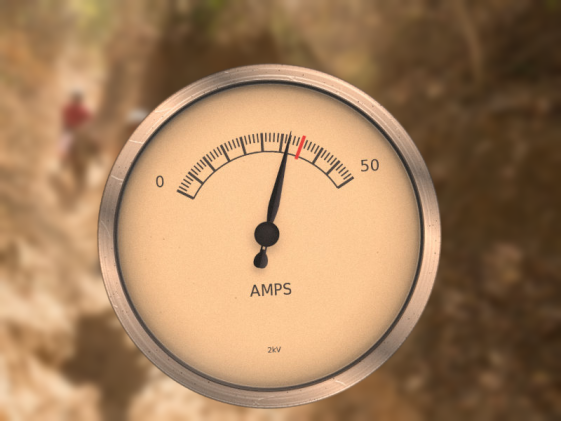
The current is 32; A
